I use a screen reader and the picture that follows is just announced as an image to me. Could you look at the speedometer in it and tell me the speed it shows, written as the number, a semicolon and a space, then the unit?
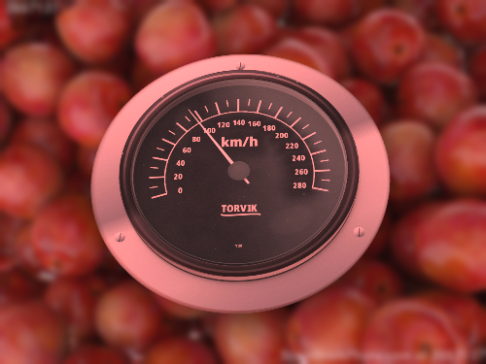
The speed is 95; km/h
